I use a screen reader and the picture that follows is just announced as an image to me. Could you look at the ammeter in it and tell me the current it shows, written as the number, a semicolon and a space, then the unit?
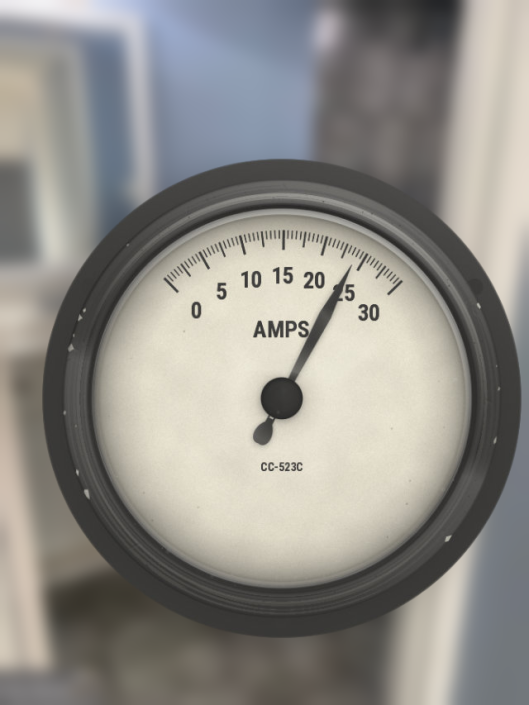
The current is 24; A
